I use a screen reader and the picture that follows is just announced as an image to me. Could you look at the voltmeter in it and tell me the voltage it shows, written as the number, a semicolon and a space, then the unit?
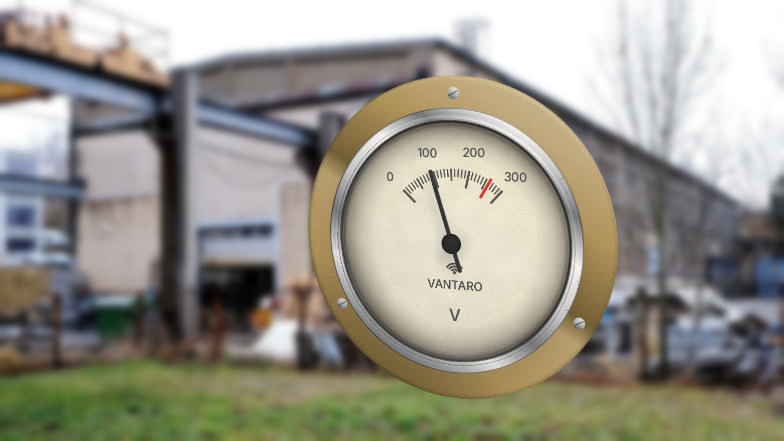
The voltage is 100; V
